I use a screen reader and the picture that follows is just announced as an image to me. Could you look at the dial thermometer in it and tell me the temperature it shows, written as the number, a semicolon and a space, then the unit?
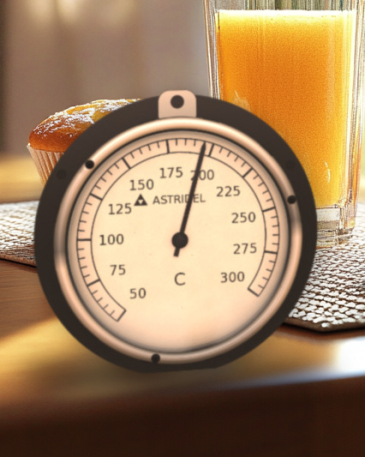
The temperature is 195; °C
